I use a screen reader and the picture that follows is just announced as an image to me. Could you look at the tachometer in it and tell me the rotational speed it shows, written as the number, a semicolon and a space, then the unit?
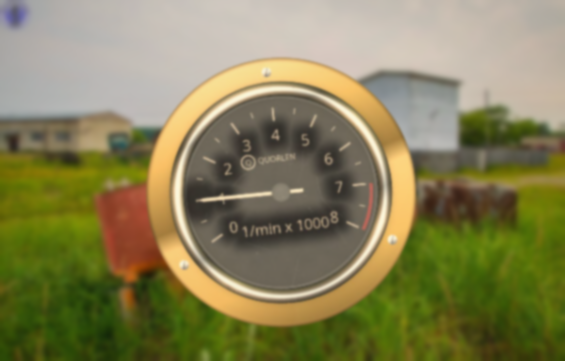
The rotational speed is 1000; rpm
